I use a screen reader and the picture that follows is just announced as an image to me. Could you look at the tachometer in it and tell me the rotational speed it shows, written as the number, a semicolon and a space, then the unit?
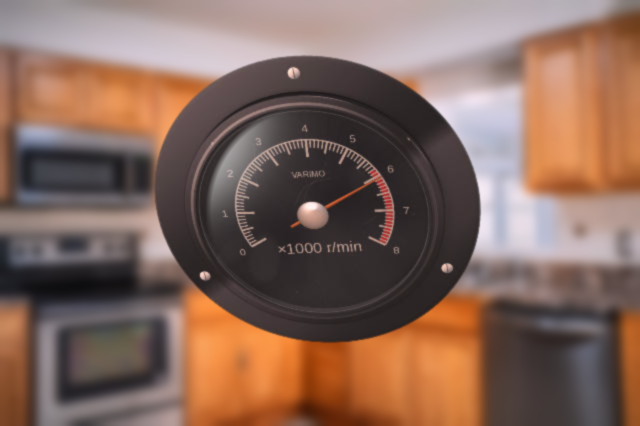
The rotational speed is 6000; rpm
